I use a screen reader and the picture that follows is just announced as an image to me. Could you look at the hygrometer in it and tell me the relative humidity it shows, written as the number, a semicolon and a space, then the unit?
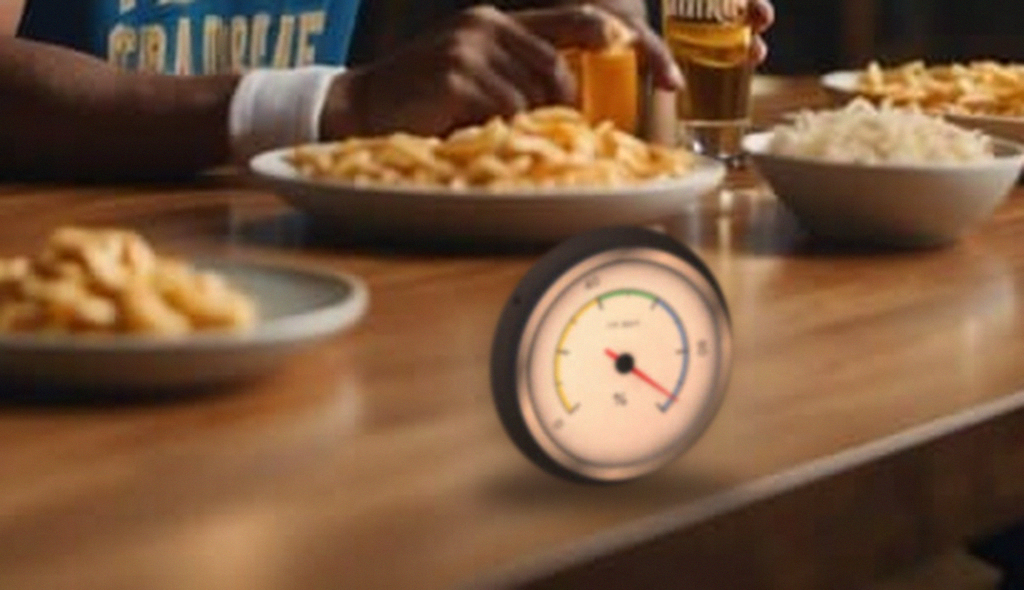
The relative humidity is 95; %
